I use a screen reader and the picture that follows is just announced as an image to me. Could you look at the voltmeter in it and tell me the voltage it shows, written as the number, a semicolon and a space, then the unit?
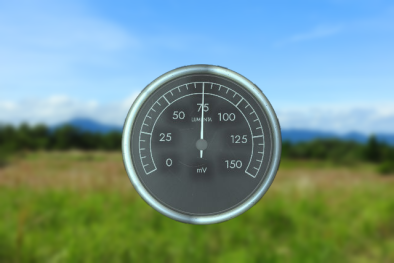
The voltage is 75; mV
